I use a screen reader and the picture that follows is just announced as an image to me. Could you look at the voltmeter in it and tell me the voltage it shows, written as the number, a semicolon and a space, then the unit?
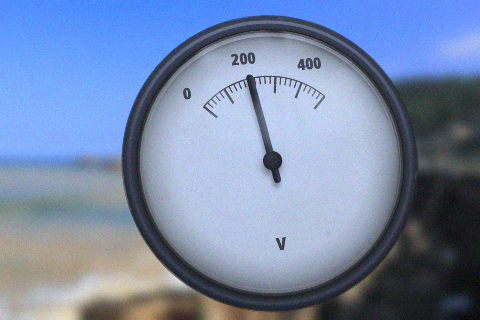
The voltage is 200; V
